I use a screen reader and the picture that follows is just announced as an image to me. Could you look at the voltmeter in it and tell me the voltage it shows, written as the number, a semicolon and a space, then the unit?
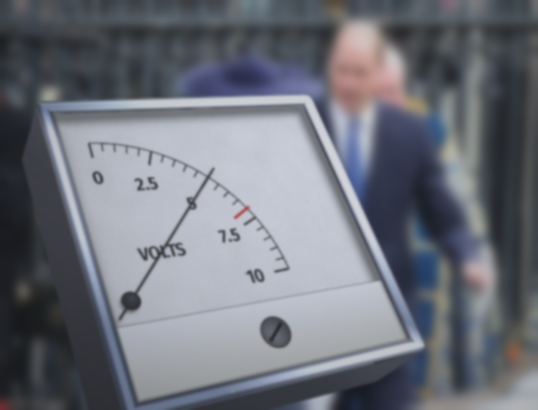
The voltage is 5; V
